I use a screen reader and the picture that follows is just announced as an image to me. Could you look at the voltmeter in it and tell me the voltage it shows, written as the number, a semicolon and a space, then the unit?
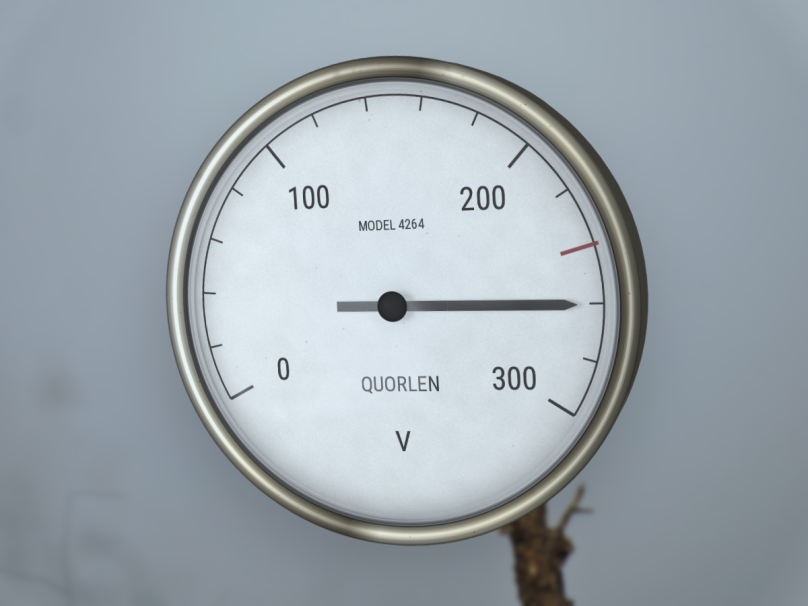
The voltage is 260; V
